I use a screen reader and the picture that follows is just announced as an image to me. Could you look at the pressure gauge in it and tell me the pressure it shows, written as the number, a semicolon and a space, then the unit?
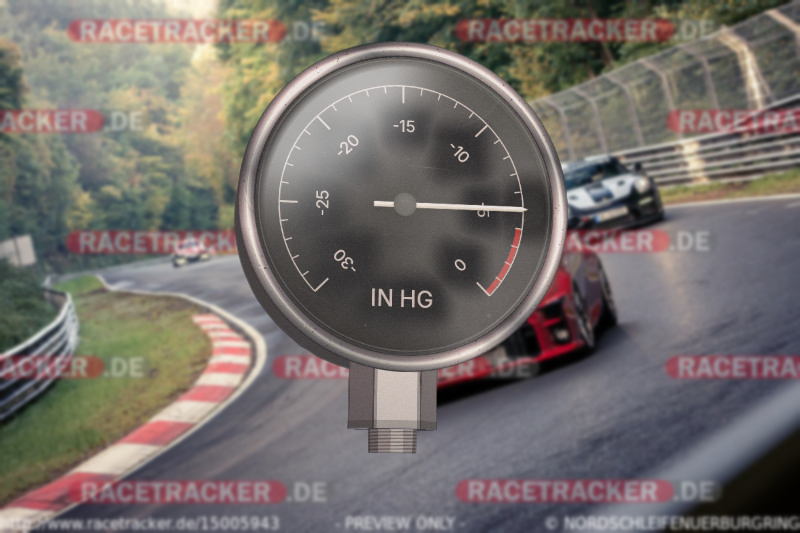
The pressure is -5; inHg
